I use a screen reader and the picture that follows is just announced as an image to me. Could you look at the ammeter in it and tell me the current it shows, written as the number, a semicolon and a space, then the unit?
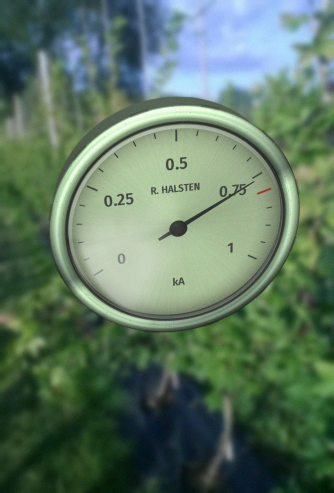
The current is 0.75; kA
